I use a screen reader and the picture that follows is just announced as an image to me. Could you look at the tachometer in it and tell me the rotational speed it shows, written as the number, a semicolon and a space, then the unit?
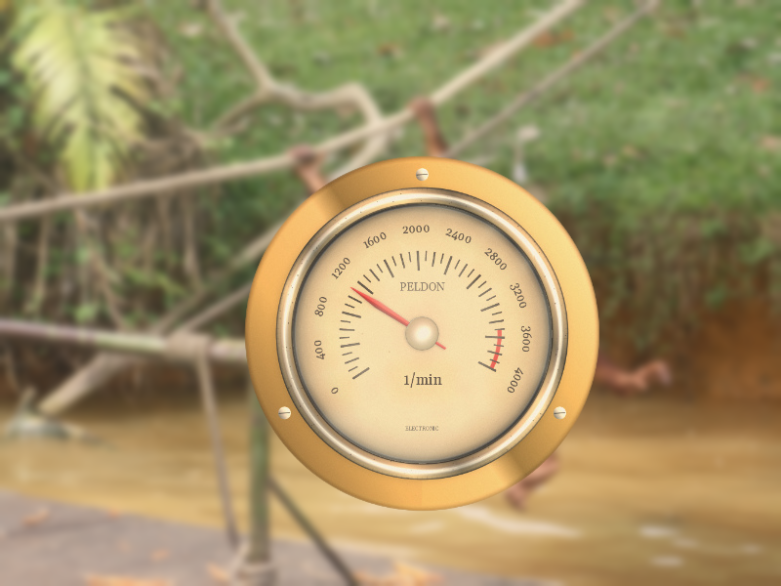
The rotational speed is 1100; rpm
